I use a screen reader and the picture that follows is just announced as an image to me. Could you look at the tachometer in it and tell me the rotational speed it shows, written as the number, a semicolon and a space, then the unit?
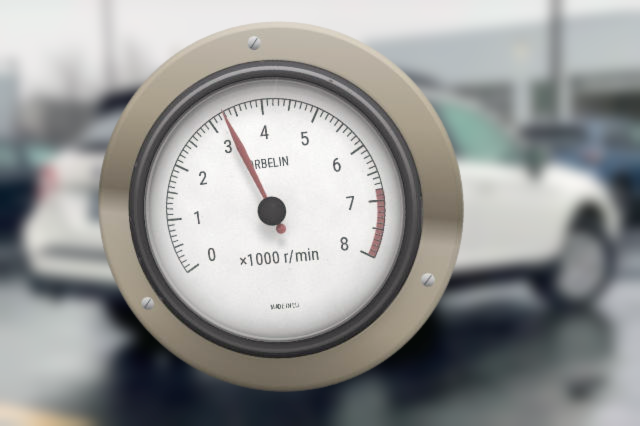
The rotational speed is 3300; rpm
